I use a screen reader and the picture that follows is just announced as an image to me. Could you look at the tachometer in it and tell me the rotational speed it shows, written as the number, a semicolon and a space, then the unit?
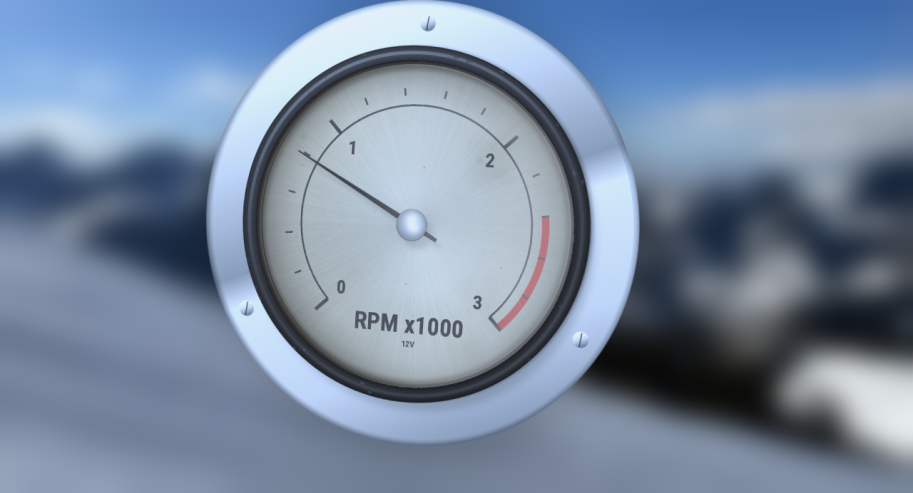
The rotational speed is 800; rpm
